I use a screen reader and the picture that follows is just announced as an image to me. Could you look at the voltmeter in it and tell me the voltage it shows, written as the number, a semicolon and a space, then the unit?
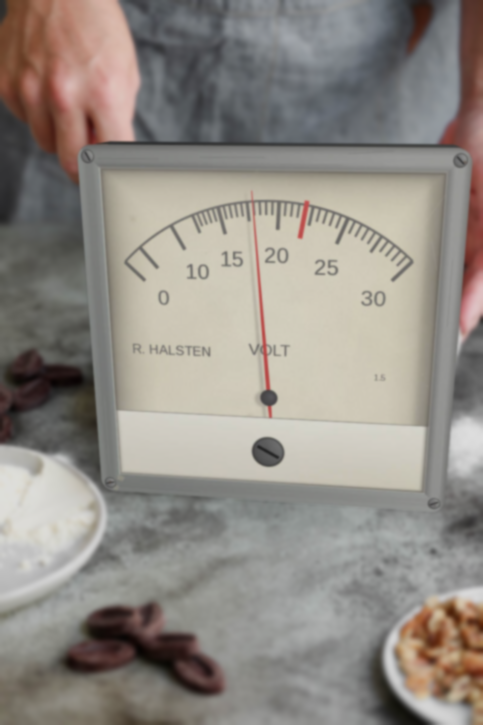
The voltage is 18; V
